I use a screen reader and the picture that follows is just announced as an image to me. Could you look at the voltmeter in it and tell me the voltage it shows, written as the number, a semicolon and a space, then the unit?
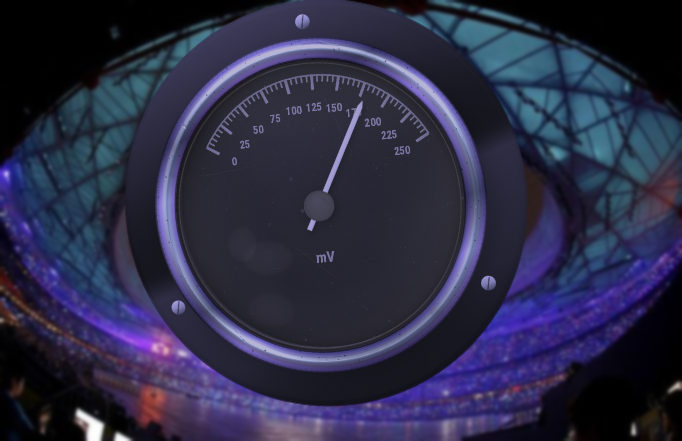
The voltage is 180; mV
